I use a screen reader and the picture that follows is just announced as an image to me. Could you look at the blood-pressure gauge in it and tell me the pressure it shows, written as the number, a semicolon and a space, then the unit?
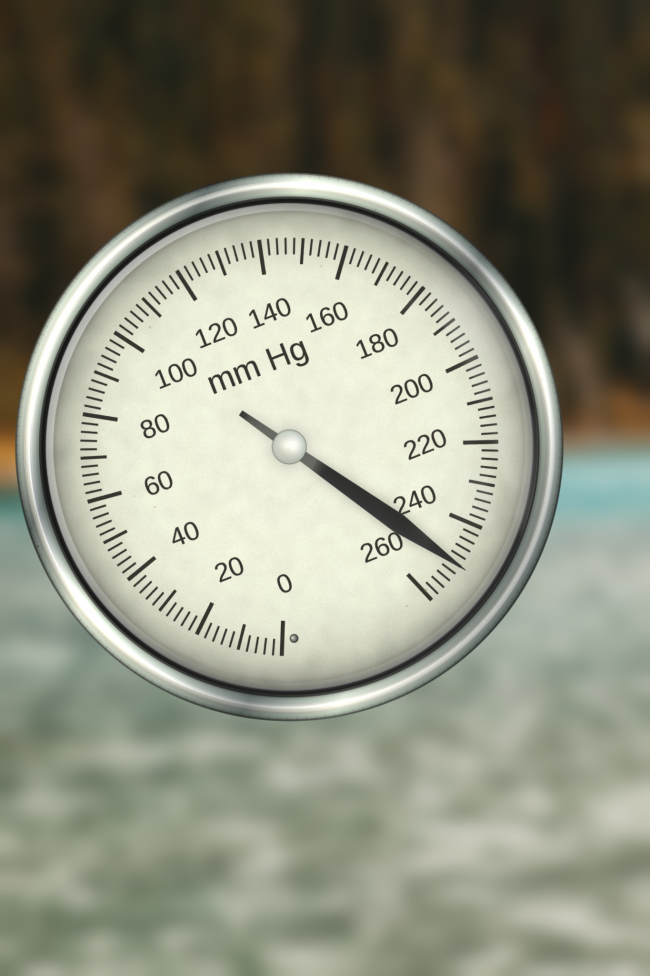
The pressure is 250; mmHg
